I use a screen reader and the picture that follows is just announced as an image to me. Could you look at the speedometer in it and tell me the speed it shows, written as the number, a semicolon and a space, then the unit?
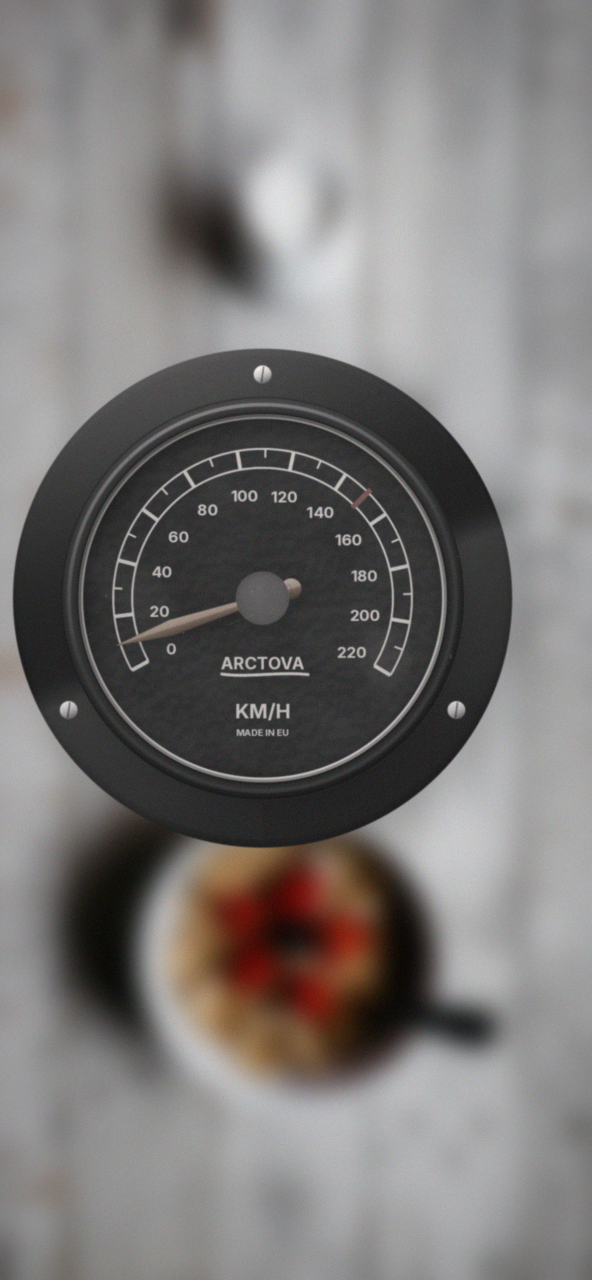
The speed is 10; km/h
